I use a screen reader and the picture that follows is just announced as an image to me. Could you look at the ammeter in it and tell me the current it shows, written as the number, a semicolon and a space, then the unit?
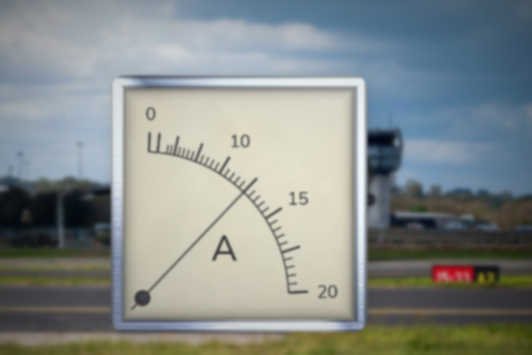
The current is 12.5; A
